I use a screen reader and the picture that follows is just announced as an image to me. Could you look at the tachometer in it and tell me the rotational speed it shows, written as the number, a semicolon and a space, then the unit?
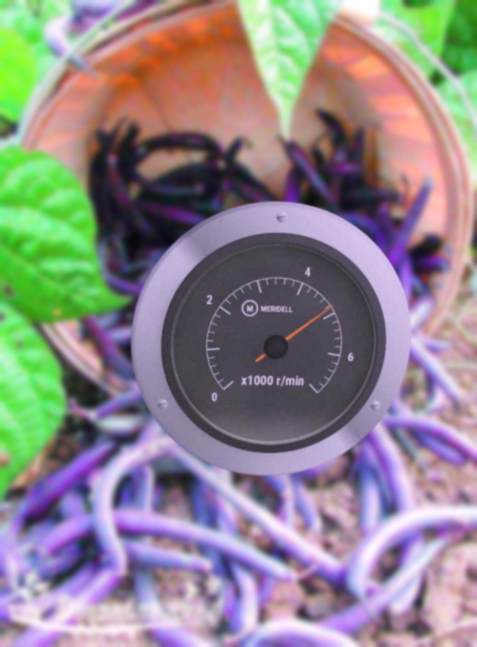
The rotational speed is 4800; rpm
